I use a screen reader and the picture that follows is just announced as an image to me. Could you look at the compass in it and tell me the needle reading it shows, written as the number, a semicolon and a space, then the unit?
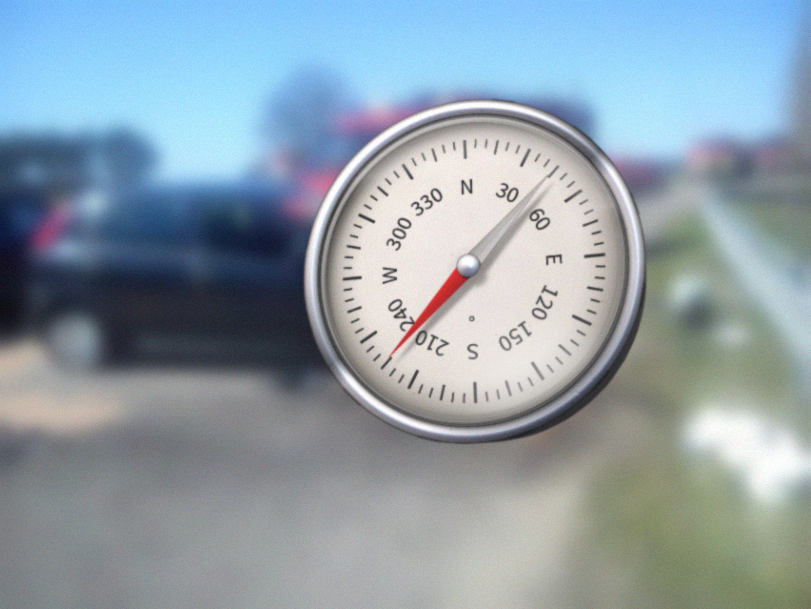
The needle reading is 225; °
